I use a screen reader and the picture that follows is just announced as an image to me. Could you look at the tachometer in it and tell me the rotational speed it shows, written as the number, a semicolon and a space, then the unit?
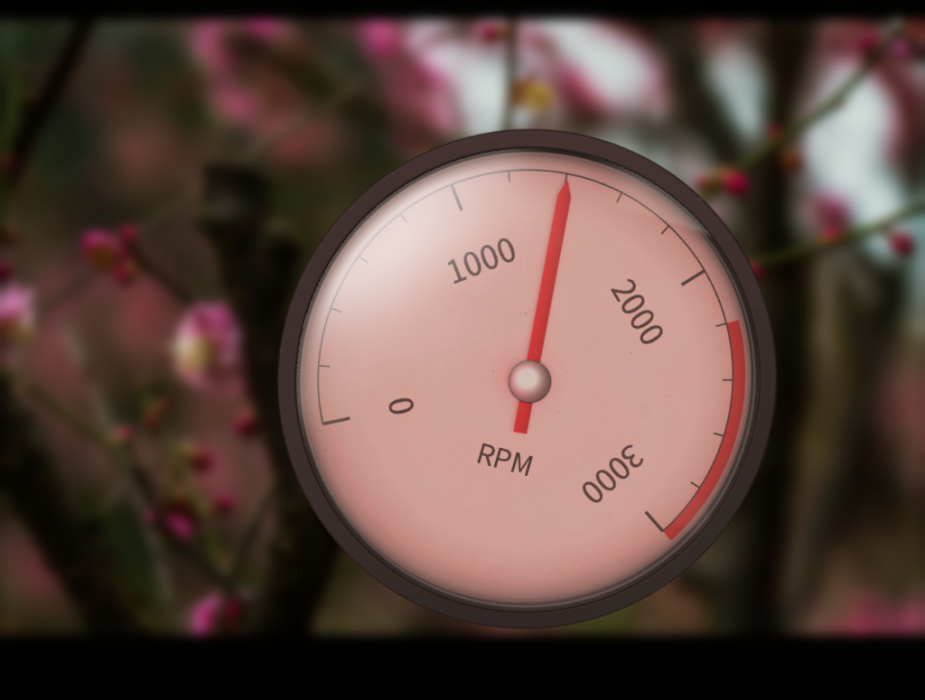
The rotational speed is 1400; rpm
